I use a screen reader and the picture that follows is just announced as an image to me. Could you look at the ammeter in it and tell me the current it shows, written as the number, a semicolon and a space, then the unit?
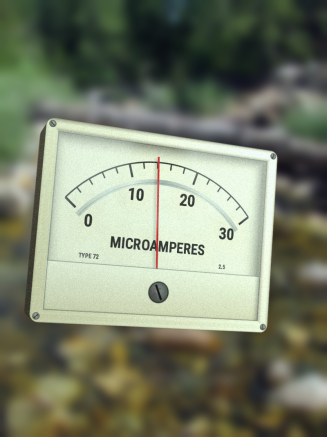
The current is 14; µA
